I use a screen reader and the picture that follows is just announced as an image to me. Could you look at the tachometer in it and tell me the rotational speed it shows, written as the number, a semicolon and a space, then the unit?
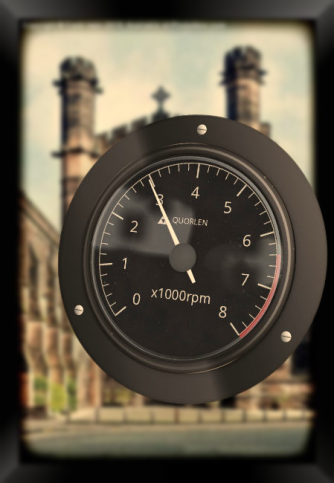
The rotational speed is 3000; rpm
